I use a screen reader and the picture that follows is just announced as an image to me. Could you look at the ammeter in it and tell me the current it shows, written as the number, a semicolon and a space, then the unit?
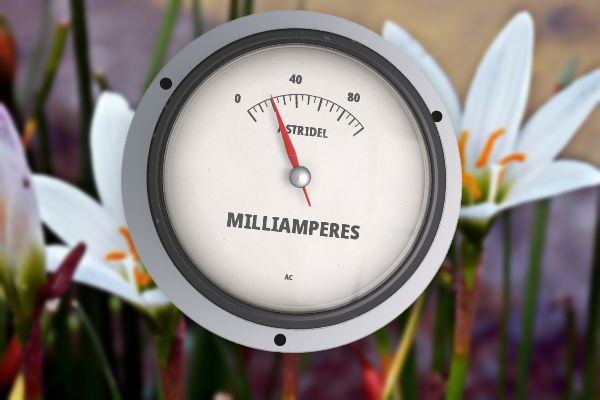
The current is 20; mA
